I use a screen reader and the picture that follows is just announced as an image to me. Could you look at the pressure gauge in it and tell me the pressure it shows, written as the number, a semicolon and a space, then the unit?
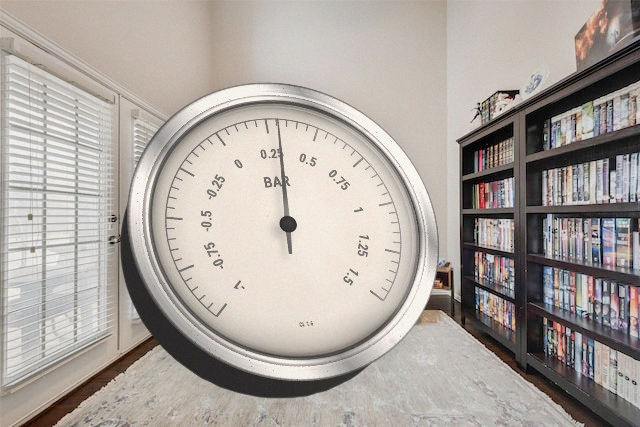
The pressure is 0.3; bar
